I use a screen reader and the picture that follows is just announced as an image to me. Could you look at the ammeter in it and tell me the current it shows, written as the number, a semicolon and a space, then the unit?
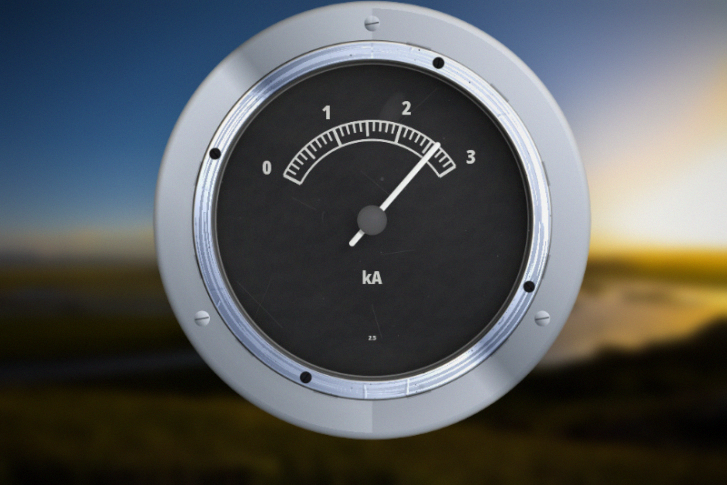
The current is 2.6; kA
